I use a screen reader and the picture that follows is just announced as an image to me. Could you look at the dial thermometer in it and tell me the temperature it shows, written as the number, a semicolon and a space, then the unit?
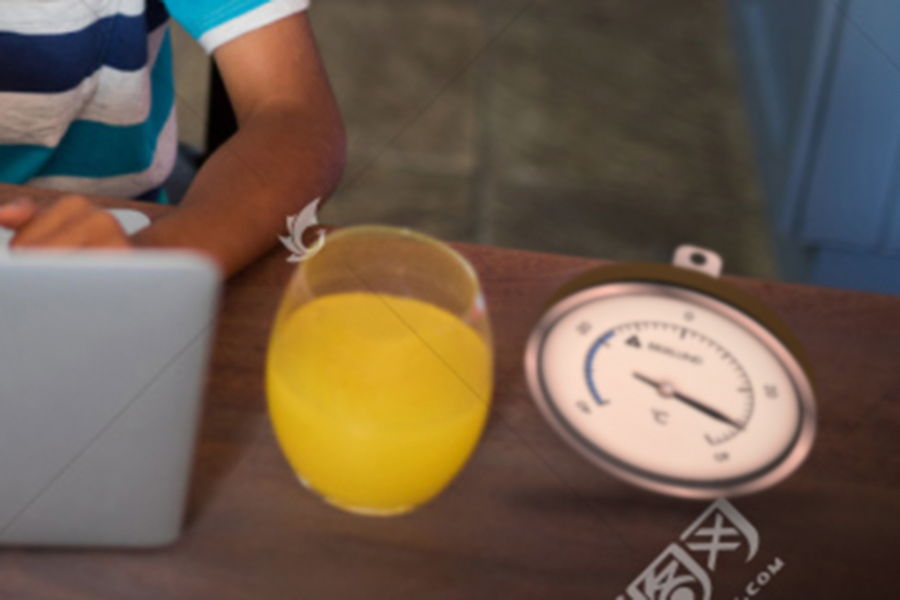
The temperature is 30; °C
